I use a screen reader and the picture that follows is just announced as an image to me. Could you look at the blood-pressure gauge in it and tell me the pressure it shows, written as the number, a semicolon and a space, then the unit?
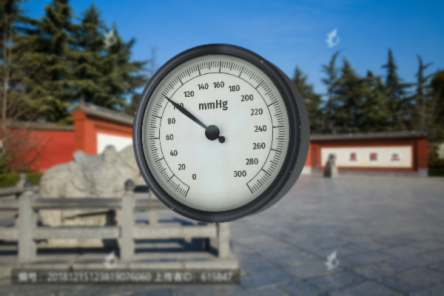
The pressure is 100; mmHg
